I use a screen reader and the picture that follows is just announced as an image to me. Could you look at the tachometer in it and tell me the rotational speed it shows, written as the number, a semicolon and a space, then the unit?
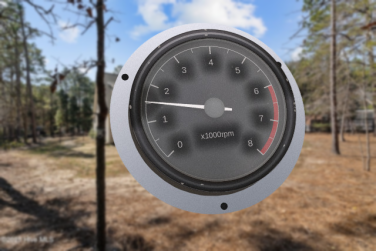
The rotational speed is 1500; rpm
